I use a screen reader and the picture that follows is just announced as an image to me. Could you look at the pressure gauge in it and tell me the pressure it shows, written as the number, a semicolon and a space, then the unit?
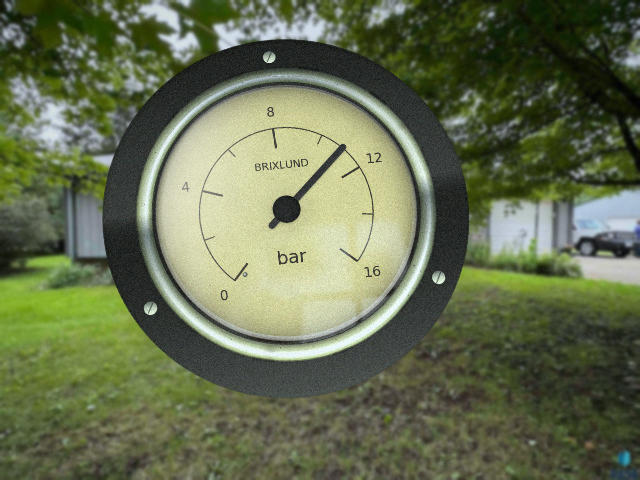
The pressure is 11; bar
